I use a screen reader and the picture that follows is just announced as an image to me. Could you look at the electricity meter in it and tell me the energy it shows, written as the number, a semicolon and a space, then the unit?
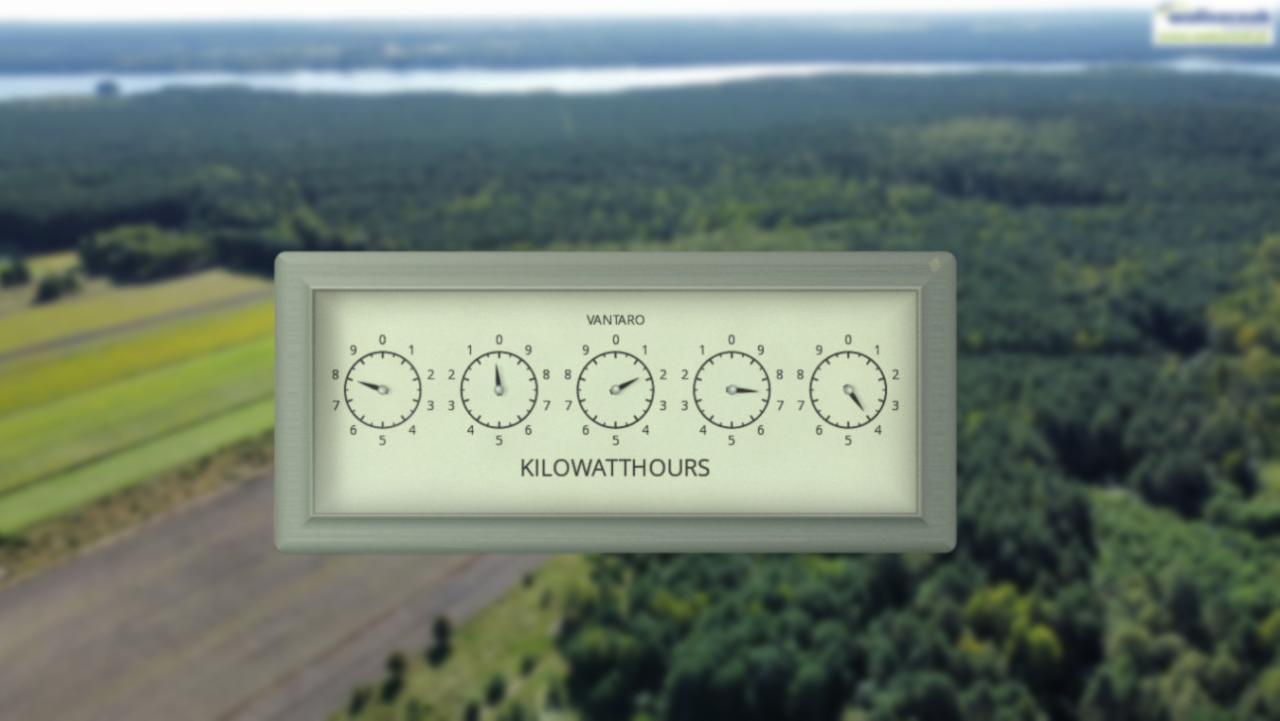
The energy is 80174; kWh
